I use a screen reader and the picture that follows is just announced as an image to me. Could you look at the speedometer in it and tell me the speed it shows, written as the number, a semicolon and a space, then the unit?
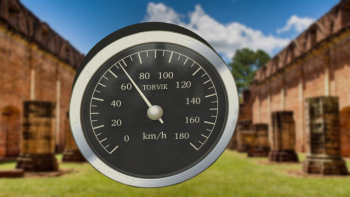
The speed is 67.5; km/h
